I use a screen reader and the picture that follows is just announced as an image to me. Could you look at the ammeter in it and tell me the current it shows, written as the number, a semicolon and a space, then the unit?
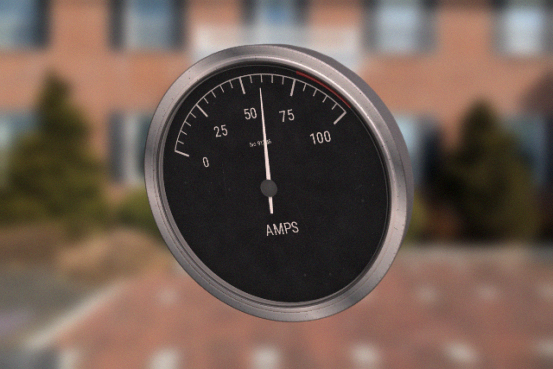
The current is 60; A
